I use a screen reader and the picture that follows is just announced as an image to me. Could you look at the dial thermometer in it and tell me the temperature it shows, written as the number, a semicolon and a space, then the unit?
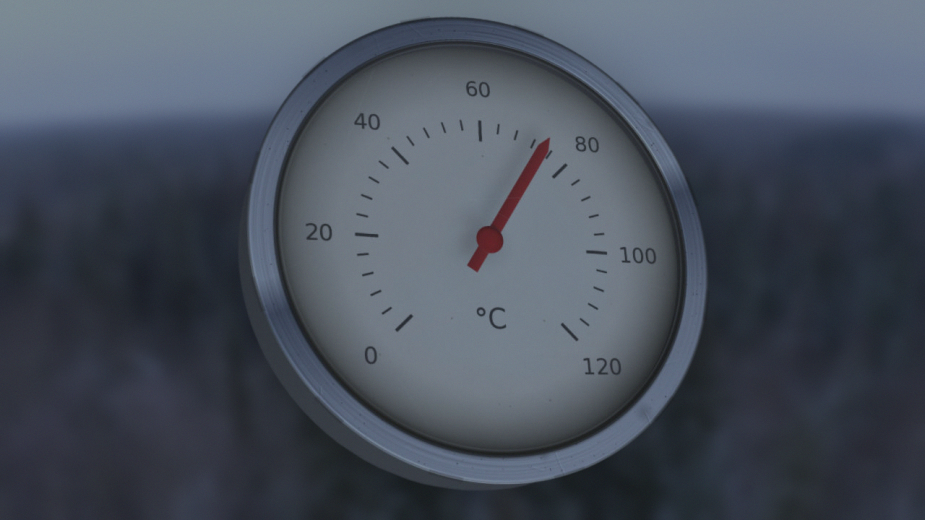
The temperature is 74; °C
